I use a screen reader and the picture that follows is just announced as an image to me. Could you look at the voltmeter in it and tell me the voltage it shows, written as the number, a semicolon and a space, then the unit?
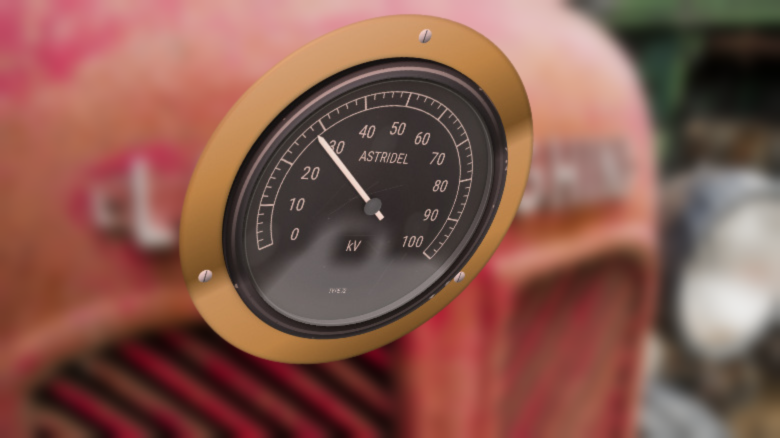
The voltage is 28; kV
